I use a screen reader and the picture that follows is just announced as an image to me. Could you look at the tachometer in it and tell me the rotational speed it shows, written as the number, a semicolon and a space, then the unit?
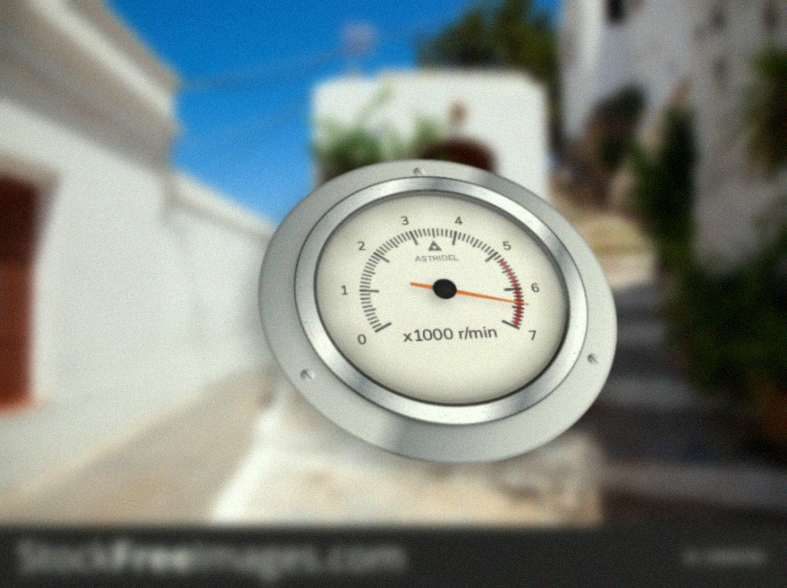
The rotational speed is 6500; rpm
